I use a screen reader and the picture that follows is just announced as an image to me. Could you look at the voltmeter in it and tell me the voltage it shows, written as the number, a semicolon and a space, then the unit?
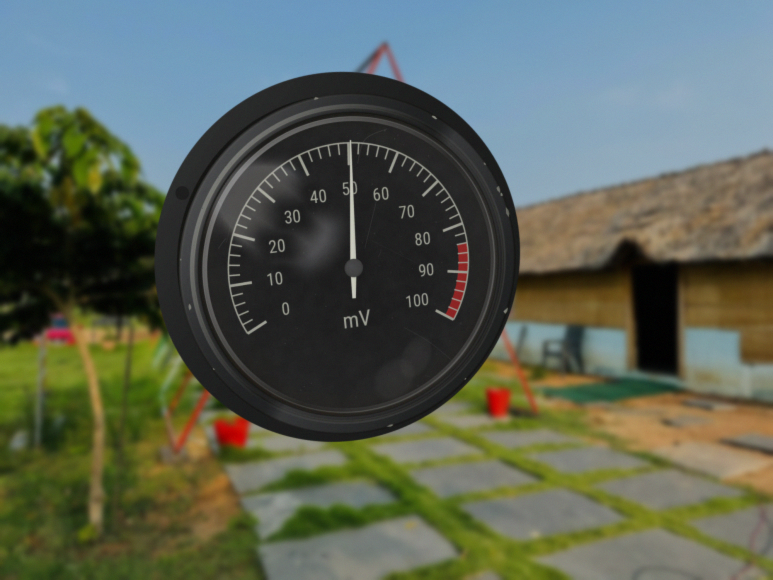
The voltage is 50; mV
